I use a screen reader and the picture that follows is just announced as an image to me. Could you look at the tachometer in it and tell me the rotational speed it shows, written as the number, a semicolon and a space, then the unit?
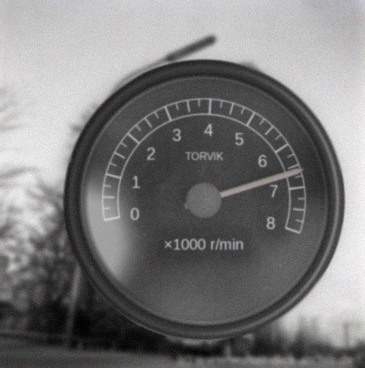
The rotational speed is 6625; rpm
